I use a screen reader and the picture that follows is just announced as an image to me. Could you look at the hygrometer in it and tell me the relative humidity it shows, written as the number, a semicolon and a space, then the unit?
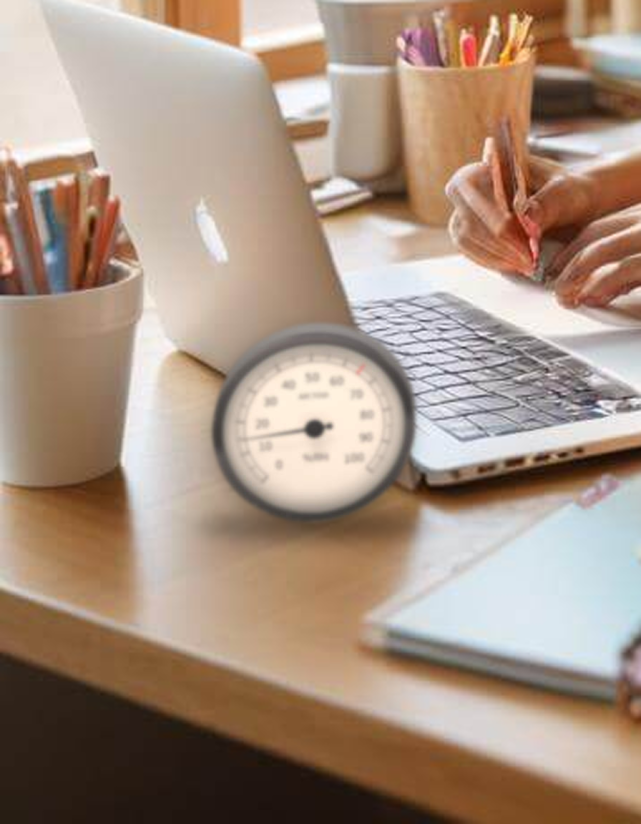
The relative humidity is 15; %
